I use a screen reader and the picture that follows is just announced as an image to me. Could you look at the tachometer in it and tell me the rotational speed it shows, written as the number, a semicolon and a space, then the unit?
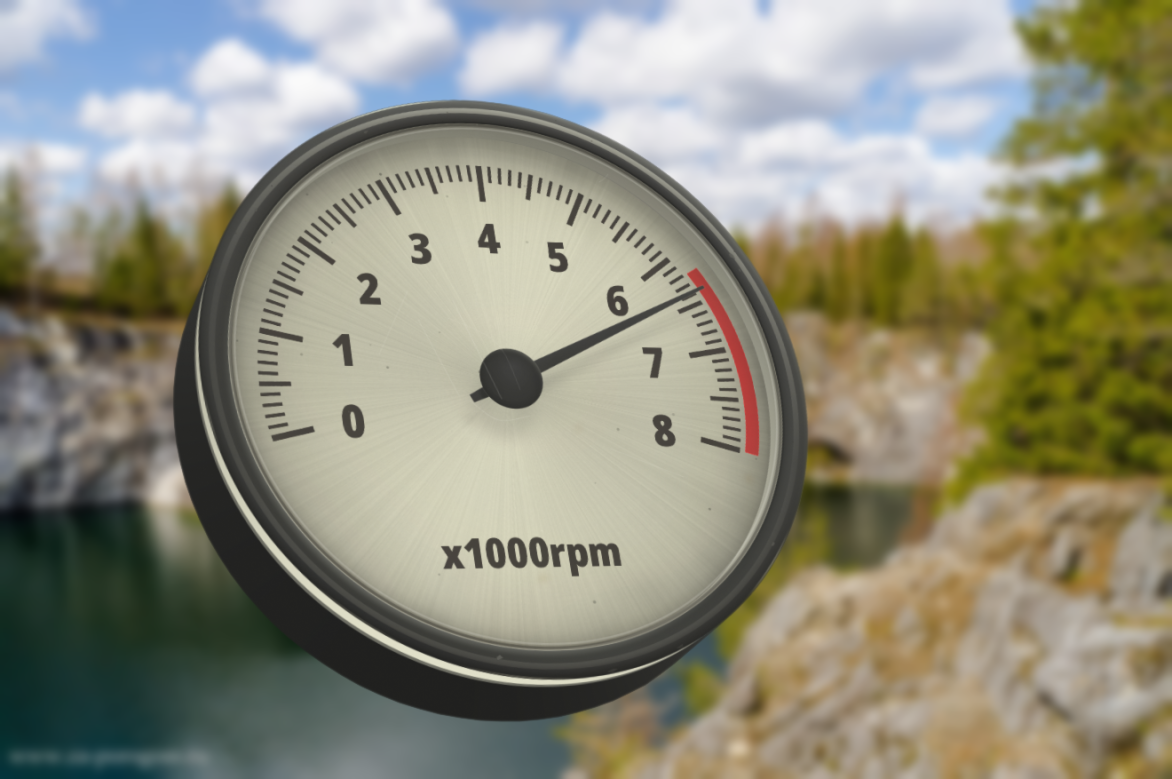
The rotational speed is 6400; rpm
